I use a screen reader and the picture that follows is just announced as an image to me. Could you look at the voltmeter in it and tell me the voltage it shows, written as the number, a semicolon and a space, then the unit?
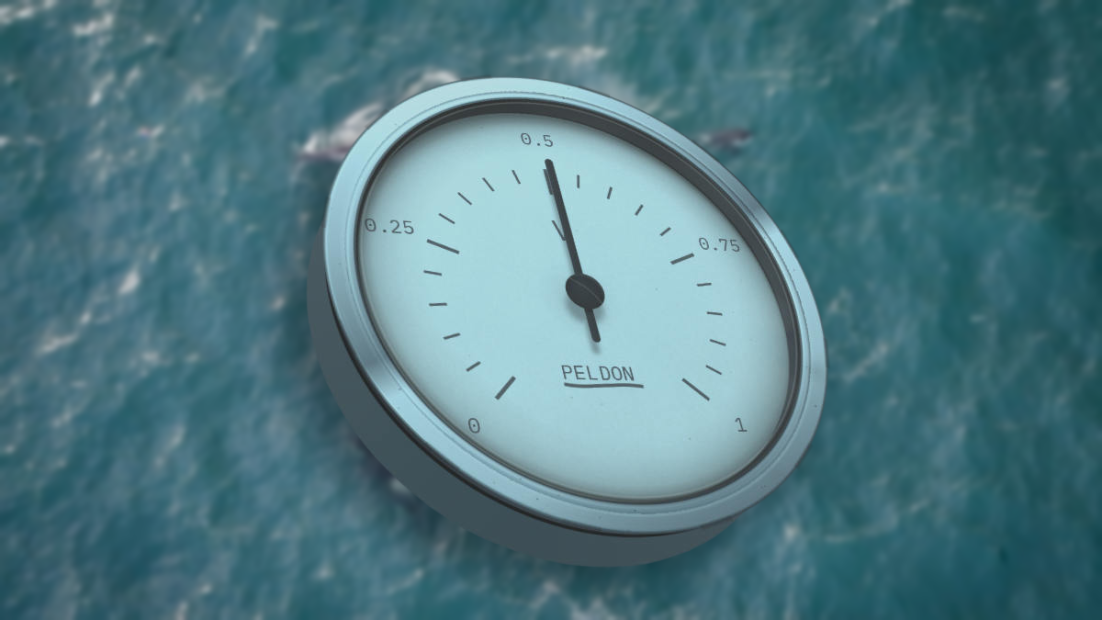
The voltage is 0.5; V
